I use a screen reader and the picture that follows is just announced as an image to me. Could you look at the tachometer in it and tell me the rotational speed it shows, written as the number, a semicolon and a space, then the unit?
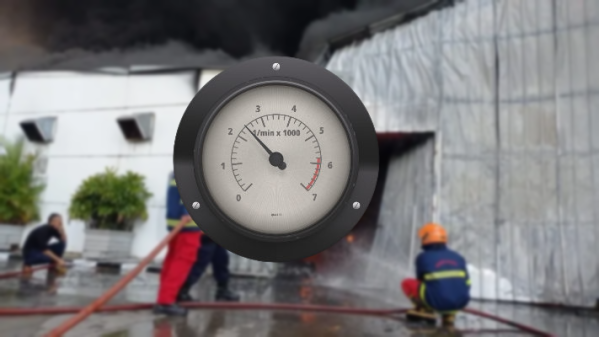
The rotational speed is 2400; rpm
